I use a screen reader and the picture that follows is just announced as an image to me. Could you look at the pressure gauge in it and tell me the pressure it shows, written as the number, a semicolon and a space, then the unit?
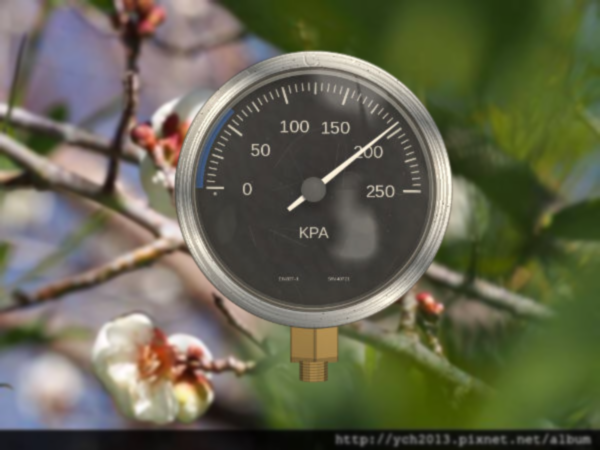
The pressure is 195; kPa
